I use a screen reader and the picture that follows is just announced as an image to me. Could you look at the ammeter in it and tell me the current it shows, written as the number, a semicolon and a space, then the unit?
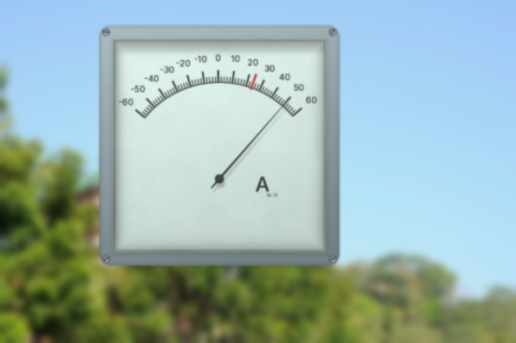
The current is 50; A
